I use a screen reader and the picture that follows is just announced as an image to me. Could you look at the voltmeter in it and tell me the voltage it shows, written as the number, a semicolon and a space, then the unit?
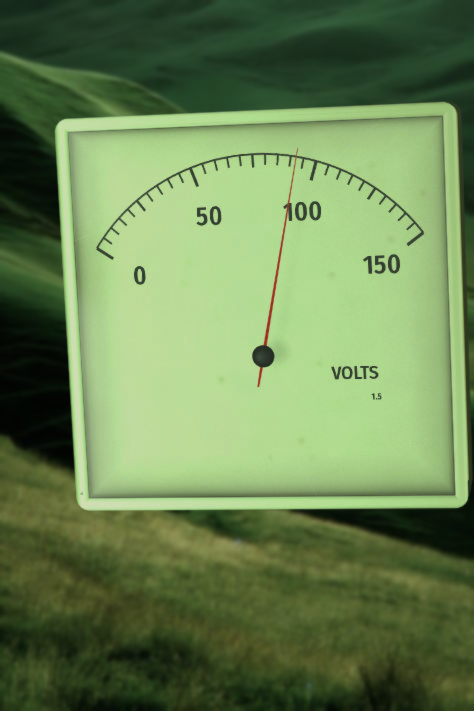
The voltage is 92.5; V
